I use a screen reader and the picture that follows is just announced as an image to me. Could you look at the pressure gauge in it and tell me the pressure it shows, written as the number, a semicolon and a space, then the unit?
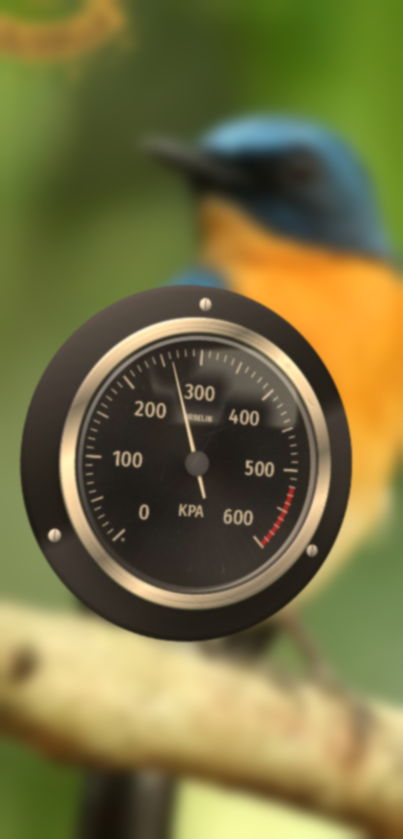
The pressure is 260; kPa
